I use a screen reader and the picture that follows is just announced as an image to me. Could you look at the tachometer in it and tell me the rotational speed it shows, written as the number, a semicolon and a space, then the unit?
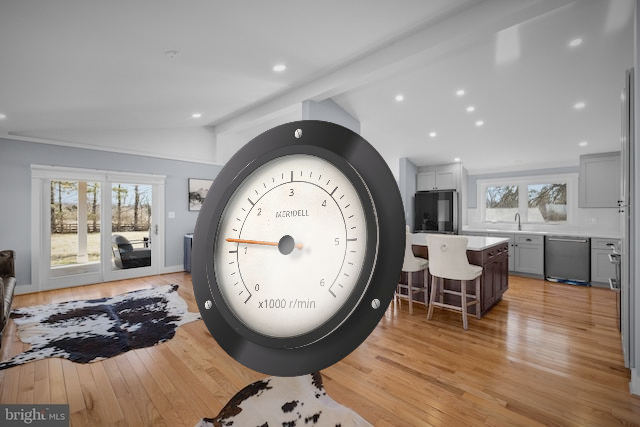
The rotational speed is 1200; rpm
